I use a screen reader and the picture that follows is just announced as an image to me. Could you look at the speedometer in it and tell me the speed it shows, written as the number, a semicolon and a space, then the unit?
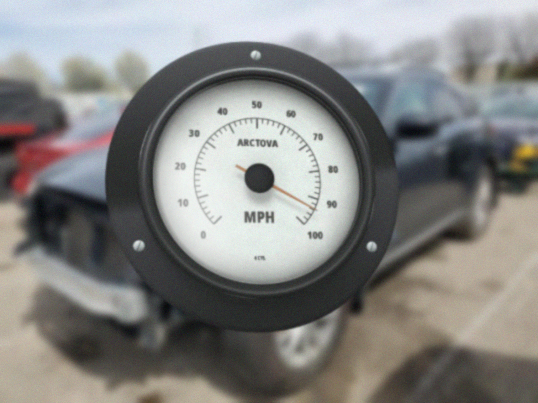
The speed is 94; mph
